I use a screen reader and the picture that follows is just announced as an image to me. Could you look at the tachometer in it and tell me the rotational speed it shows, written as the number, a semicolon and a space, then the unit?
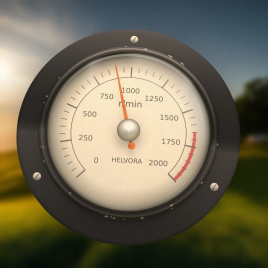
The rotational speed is 900; rpm
